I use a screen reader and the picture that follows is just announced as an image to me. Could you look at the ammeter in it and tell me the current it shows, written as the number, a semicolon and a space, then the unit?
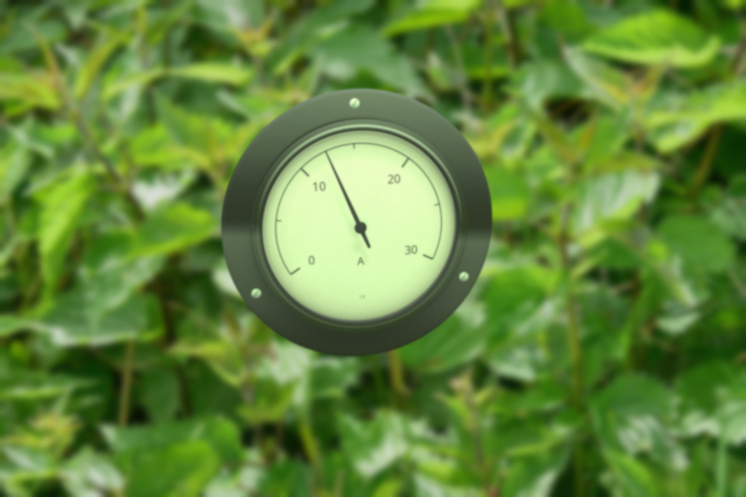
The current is 12.5; A
